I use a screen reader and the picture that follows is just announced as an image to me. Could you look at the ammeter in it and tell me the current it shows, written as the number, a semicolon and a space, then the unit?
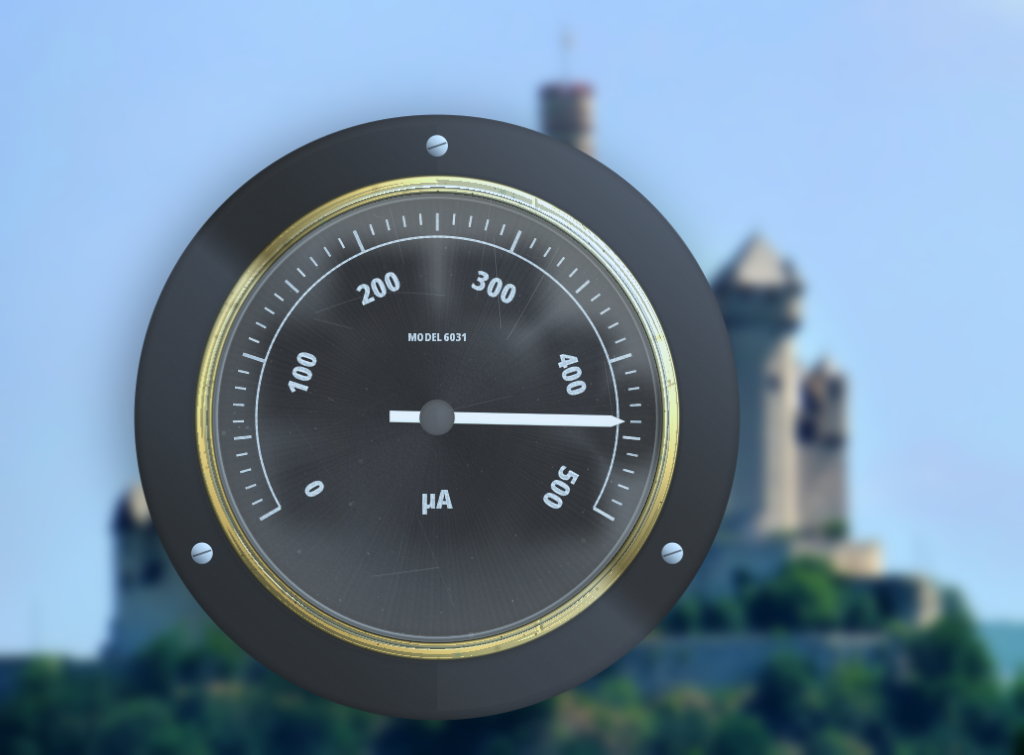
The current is 440; µA
